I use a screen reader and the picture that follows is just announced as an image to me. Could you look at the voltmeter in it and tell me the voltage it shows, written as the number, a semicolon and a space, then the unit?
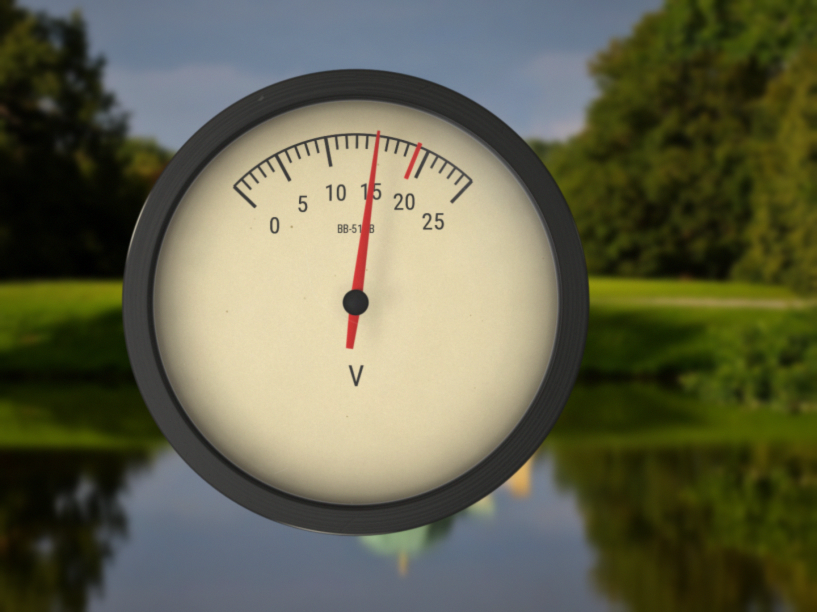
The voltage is 15; V
